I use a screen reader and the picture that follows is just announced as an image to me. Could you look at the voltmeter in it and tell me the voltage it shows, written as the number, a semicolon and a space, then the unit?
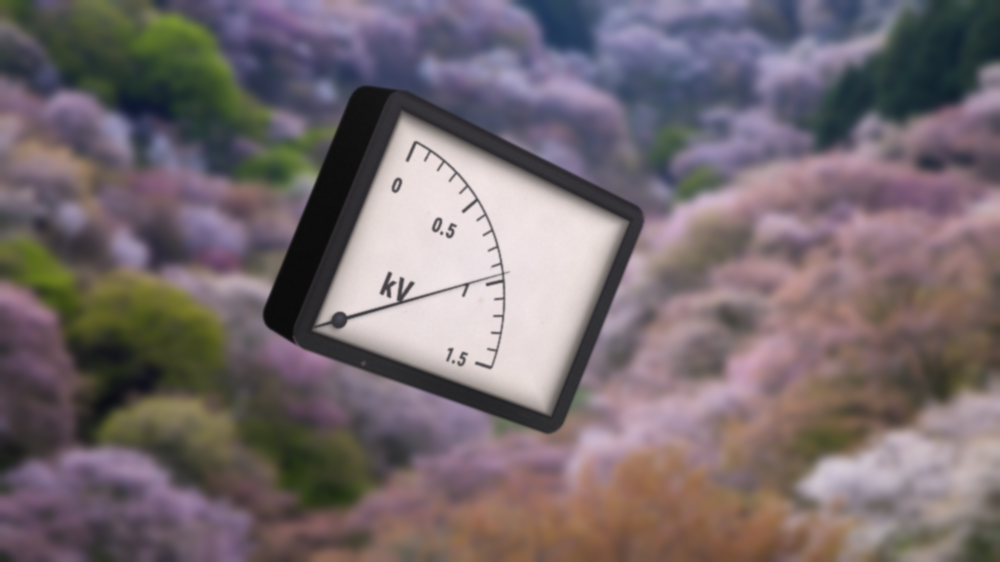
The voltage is 0.95; kV
